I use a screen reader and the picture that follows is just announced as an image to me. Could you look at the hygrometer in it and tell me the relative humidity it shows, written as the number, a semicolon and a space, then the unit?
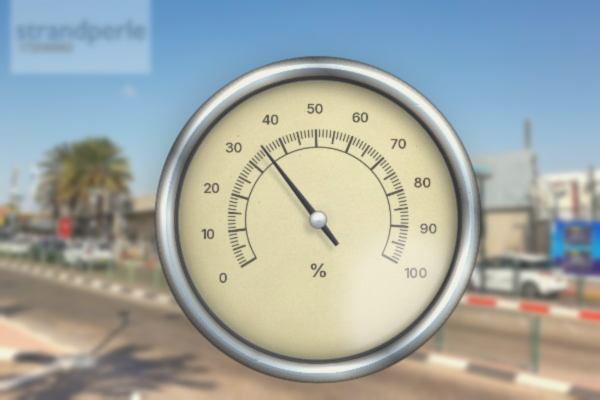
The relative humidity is 35; %
